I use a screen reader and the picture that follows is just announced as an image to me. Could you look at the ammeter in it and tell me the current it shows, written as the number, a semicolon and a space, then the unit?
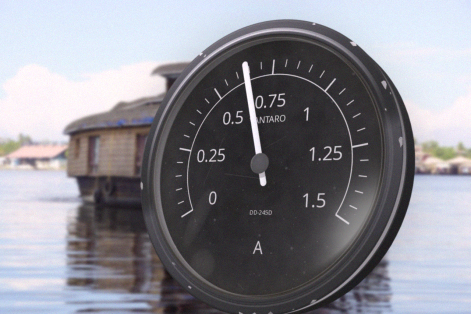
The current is 0.65; A
